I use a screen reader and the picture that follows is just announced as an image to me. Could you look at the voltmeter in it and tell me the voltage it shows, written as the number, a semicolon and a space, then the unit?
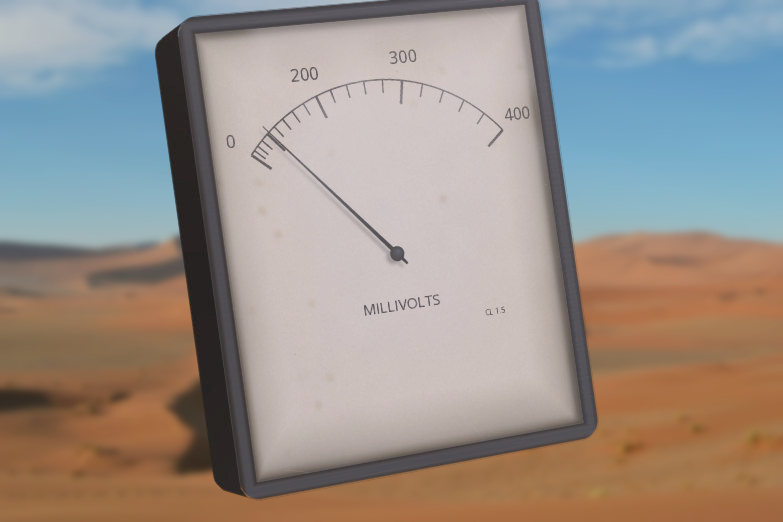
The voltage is 100; mV
